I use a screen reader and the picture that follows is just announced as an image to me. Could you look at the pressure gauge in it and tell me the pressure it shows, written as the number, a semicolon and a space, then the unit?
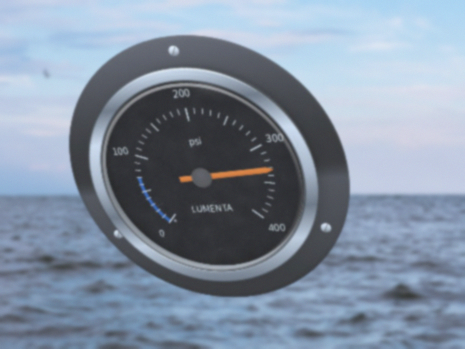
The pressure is 330; psi
